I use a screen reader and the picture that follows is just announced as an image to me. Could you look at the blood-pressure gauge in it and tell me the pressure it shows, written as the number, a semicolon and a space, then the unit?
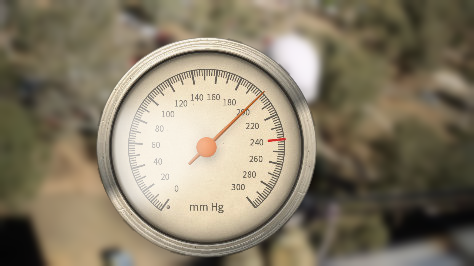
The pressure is 200; mmHg
